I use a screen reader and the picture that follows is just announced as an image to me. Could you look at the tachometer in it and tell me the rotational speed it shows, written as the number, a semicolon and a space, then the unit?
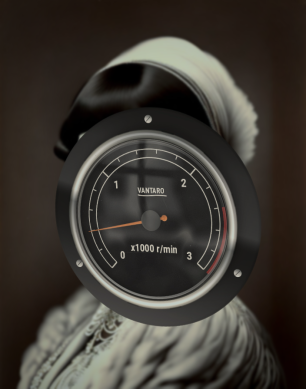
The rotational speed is 400; rpm
